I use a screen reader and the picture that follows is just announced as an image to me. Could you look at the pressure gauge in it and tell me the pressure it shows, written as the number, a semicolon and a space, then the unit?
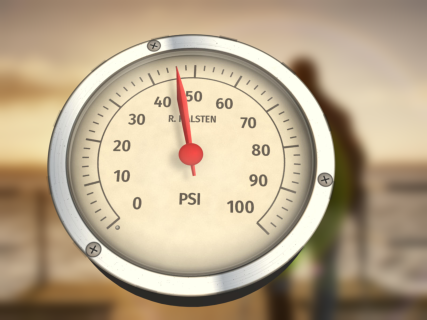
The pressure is 46; psi
